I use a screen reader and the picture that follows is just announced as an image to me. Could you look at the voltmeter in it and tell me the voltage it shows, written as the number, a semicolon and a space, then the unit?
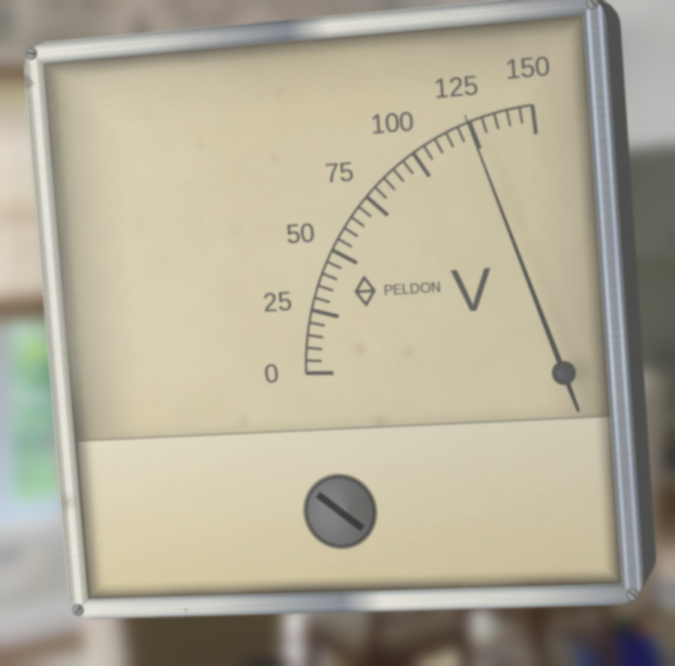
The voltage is 125; V
